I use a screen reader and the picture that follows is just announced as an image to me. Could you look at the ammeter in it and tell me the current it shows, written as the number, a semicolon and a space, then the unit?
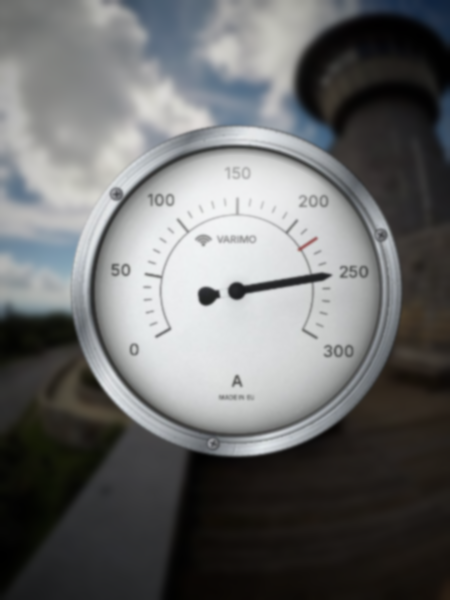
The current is 250; A
